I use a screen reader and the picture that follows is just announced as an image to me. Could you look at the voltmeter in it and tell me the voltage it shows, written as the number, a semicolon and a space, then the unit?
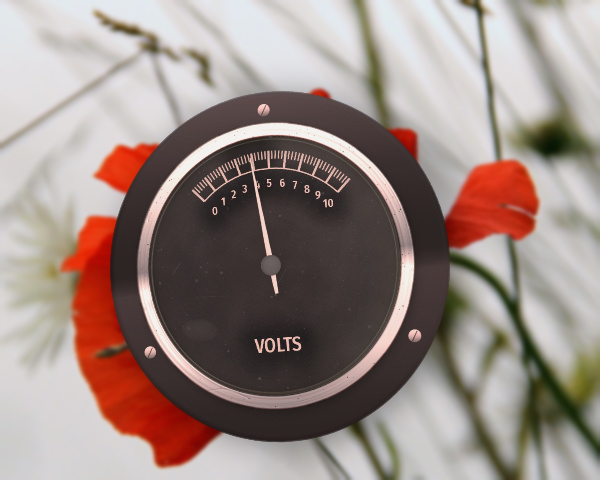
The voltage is 4; V
